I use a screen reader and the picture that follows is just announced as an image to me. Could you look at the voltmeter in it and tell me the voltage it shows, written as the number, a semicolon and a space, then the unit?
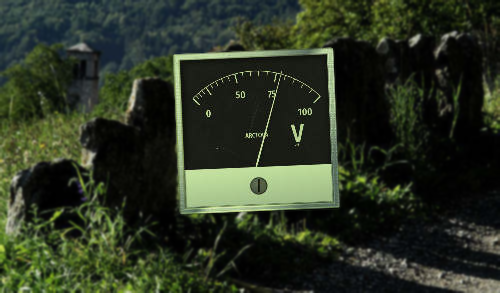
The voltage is 77.5; V
